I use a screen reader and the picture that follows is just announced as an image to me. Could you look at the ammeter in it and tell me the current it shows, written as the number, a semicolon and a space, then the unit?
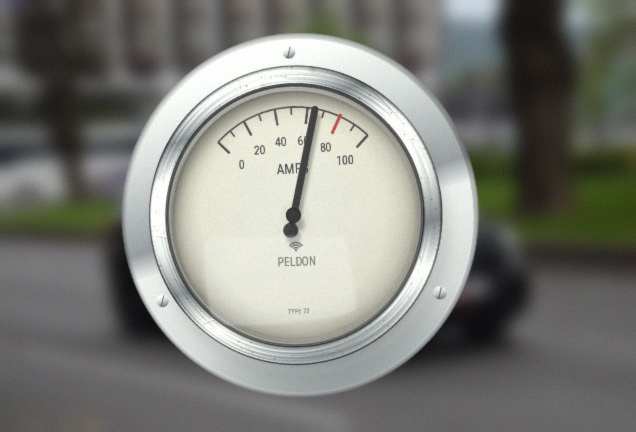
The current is 65; A
